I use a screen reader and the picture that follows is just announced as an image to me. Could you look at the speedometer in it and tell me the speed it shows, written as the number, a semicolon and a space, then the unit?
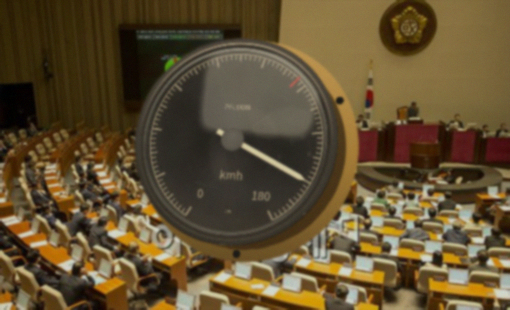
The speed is 160; km/h
